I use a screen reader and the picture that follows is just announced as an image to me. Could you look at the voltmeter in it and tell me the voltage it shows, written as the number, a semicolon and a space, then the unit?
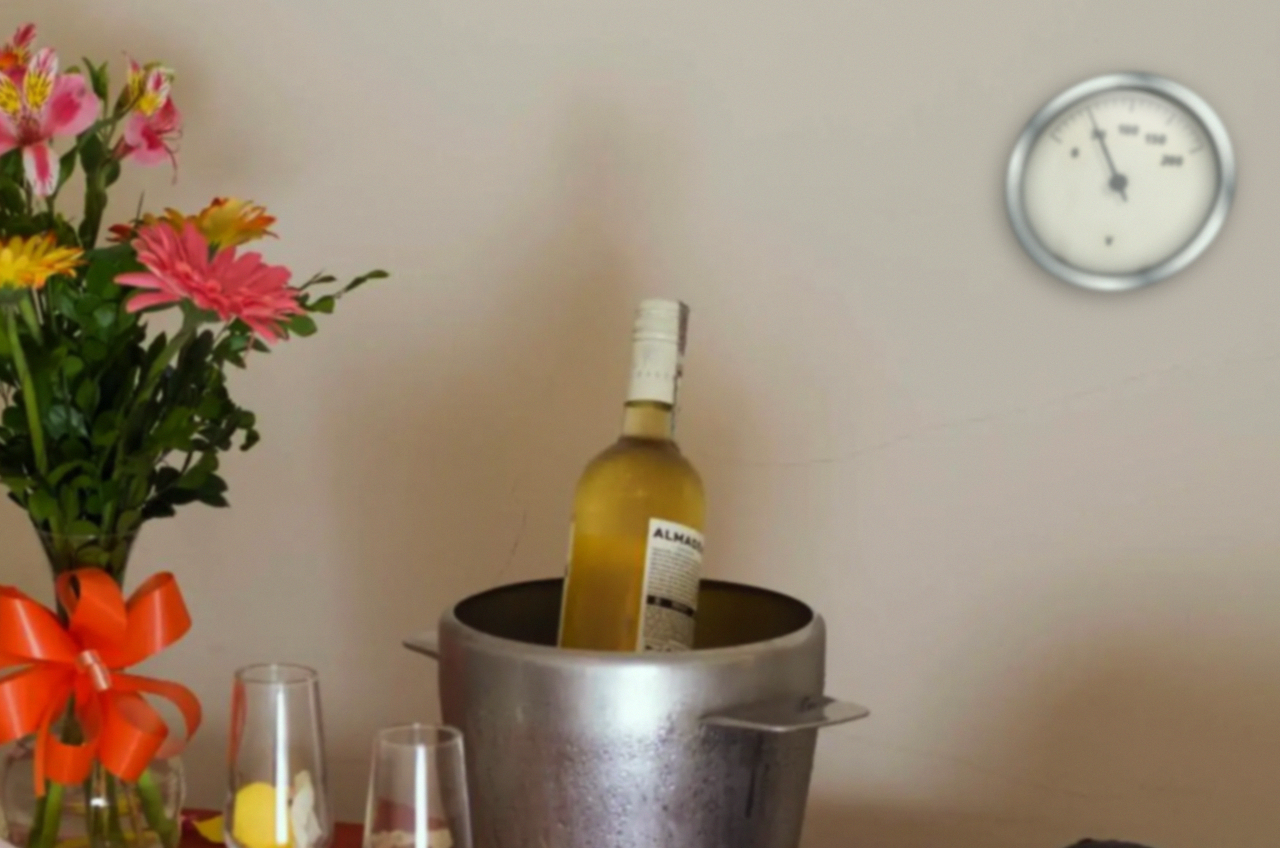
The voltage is 50; V
